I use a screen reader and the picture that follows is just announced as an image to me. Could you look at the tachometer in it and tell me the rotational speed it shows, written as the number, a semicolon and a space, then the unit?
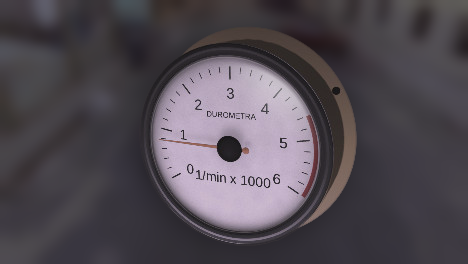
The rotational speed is 800; rpm
